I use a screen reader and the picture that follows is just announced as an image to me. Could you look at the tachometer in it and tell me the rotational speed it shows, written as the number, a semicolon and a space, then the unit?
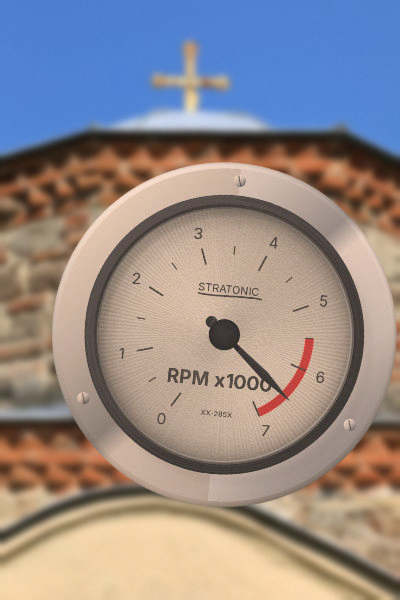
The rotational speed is 6500; rpm
